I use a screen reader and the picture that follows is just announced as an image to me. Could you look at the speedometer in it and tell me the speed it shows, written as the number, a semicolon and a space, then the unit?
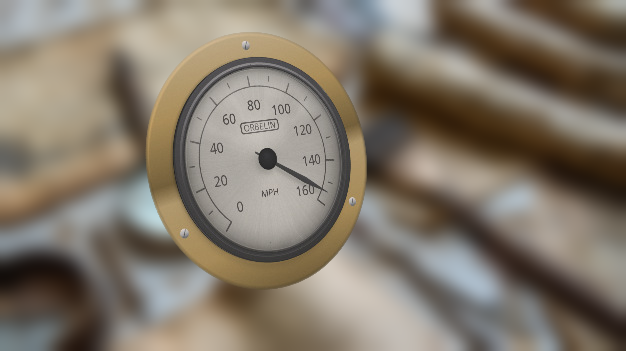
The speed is 155; mph
